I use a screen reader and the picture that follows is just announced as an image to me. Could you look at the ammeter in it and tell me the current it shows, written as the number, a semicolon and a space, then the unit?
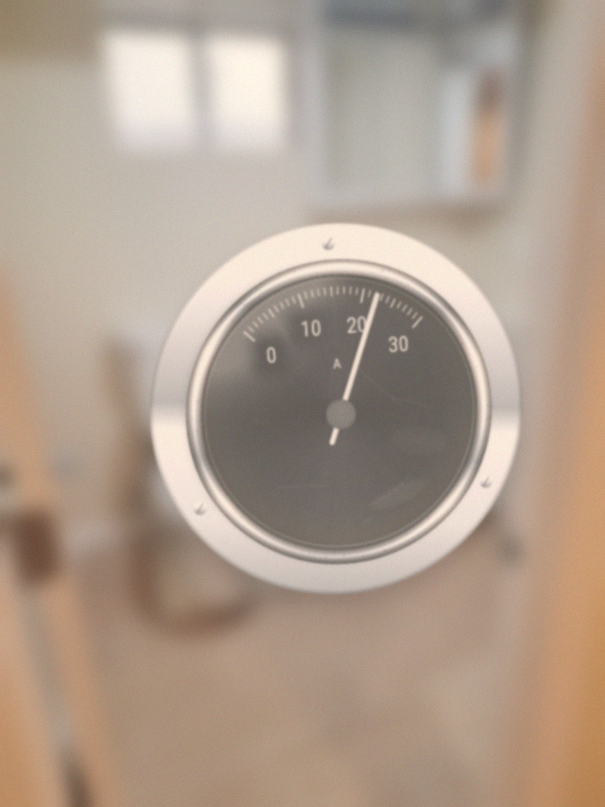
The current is 22; A
